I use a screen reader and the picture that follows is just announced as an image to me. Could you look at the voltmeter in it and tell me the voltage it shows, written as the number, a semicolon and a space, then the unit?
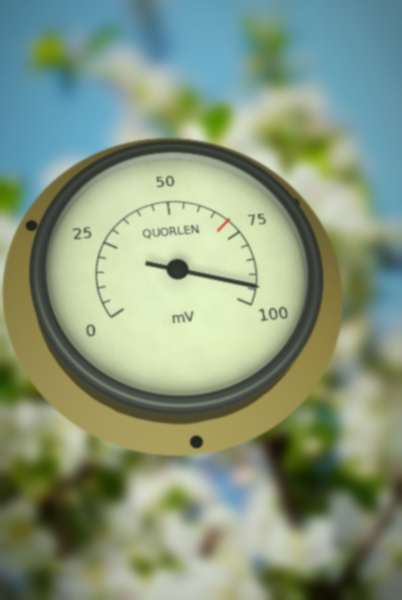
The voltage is 95; mV
